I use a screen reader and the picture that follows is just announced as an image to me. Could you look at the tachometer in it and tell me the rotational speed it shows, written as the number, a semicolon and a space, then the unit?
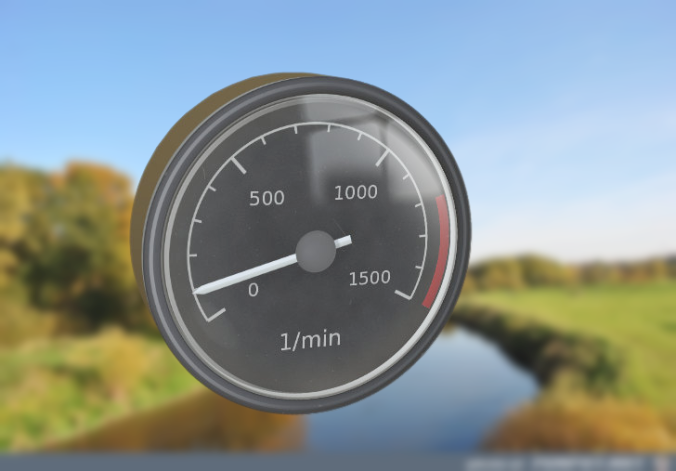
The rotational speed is 100; rpm
